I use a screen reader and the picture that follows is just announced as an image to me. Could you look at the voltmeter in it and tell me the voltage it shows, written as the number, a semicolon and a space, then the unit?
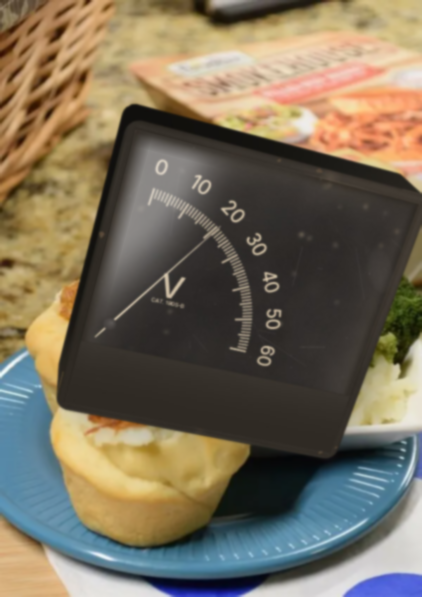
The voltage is 20; V
